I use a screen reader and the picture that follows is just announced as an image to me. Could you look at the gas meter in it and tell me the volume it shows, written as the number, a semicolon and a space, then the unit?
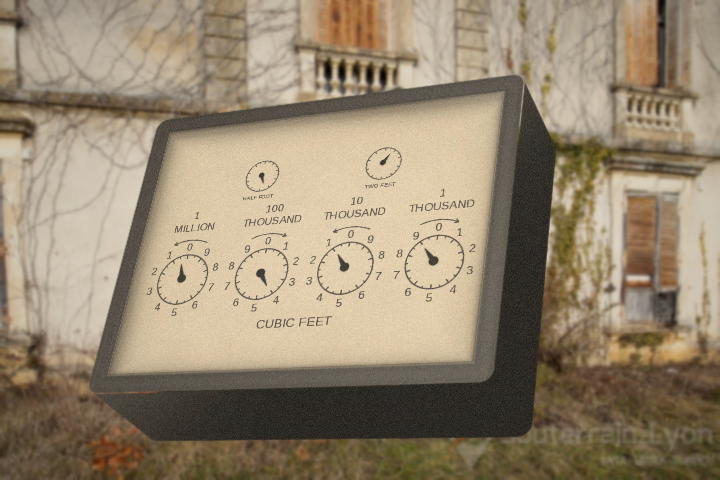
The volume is 40900; ft³
